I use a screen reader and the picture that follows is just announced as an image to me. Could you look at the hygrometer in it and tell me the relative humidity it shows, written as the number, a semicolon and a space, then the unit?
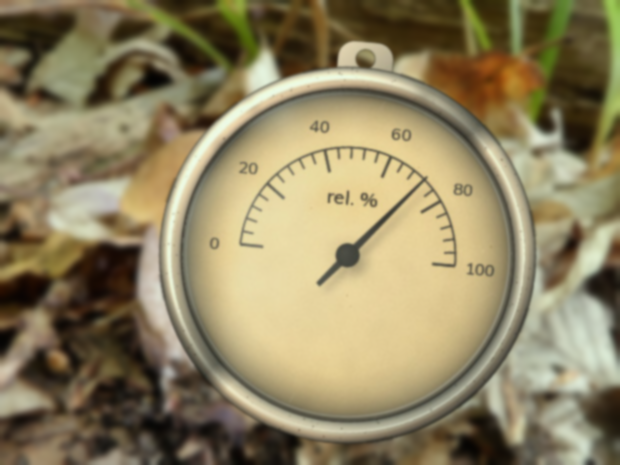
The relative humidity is 72; %
